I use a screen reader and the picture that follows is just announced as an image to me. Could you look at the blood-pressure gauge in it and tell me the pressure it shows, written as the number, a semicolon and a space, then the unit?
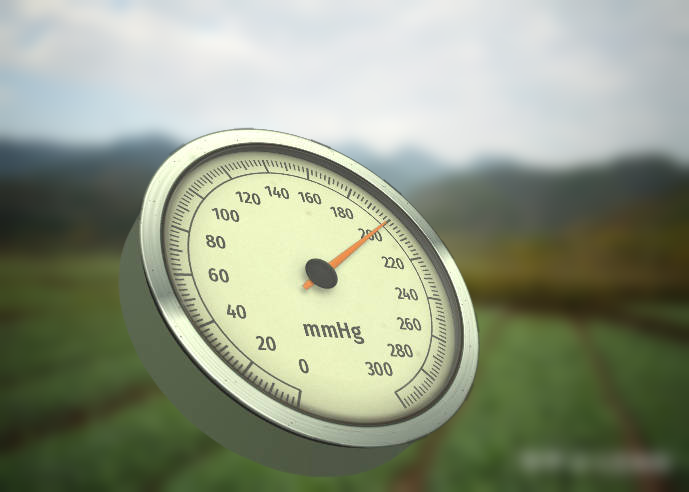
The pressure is 200; mmHg
